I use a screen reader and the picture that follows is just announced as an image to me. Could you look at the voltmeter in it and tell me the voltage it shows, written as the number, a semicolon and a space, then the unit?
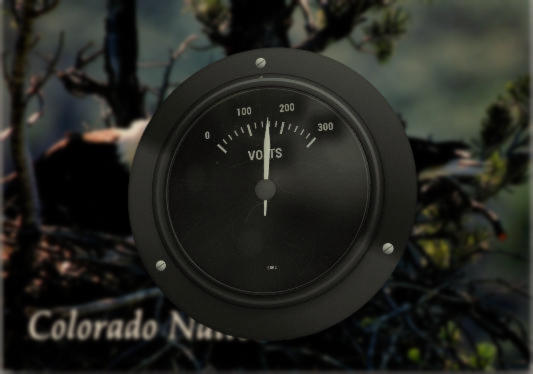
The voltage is 160; V
